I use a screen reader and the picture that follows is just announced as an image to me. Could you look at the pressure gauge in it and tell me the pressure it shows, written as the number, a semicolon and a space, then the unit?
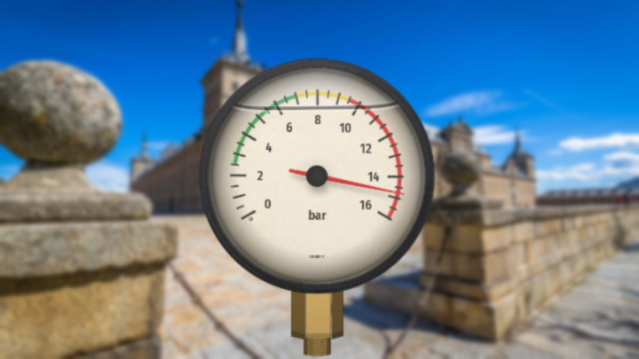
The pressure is 14.75; bar
